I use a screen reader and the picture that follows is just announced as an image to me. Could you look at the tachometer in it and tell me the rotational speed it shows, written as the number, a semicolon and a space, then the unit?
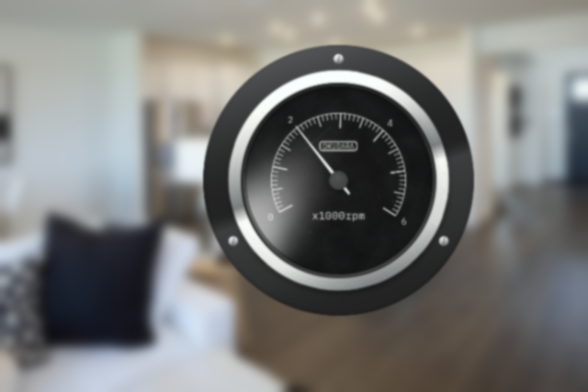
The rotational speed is 2000; rpm
